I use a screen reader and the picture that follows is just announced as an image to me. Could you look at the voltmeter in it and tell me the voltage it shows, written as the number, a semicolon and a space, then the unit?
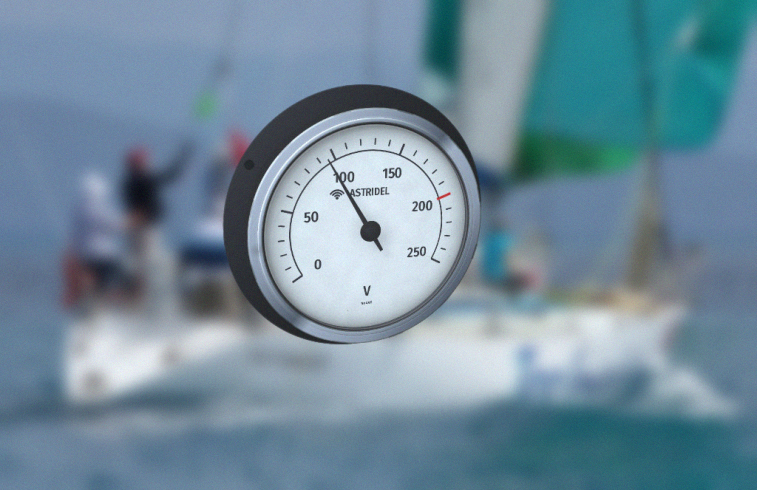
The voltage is 95; V
